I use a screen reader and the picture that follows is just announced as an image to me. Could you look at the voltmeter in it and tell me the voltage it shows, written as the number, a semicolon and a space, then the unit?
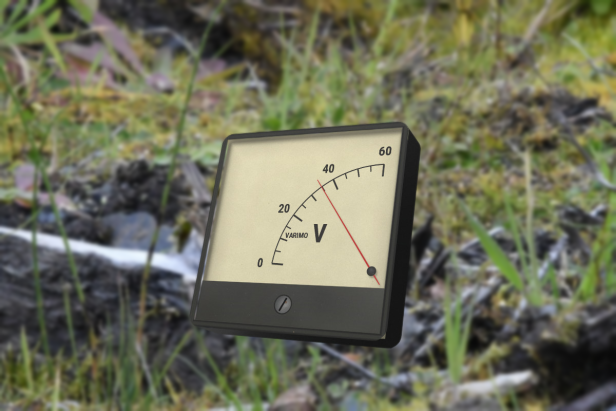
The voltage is 35; V
